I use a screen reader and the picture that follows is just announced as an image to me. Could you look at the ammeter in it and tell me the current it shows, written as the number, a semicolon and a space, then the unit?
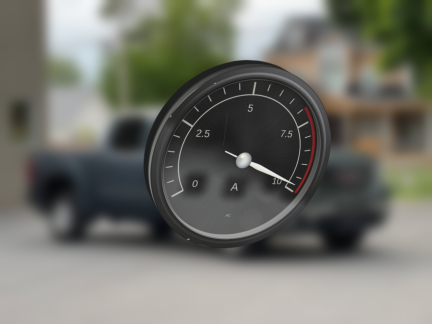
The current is 9.75; A
